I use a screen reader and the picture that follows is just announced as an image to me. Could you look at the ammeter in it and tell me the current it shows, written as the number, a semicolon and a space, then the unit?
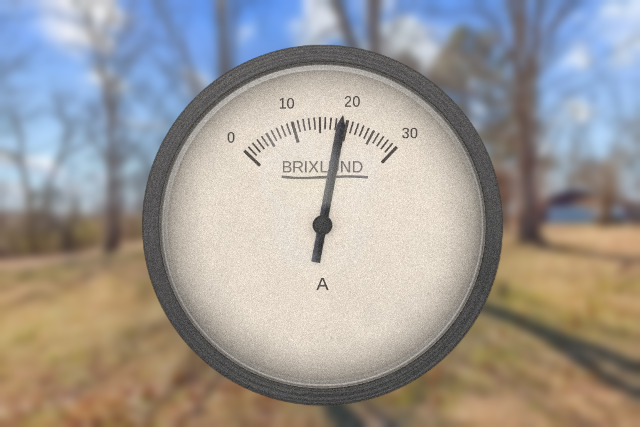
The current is 19; A
